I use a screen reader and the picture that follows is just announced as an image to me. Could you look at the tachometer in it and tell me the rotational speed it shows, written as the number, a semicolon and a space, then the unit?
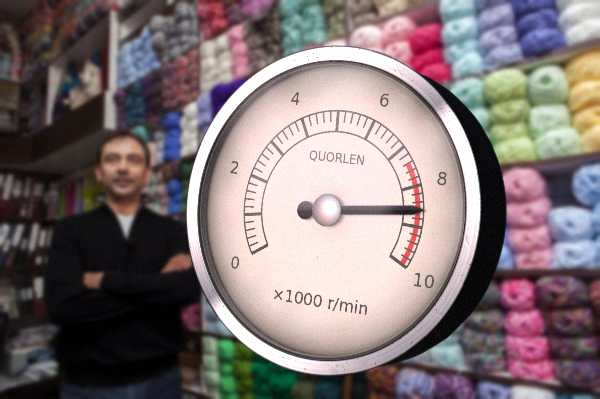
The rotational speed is 8600; rpm
